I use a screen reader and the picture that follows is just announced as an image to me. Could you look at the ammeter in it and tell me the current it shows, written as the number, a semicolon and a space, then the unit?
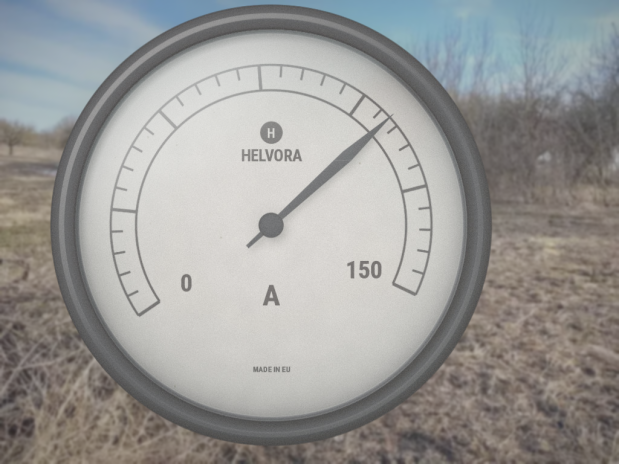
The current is 107.5; A
